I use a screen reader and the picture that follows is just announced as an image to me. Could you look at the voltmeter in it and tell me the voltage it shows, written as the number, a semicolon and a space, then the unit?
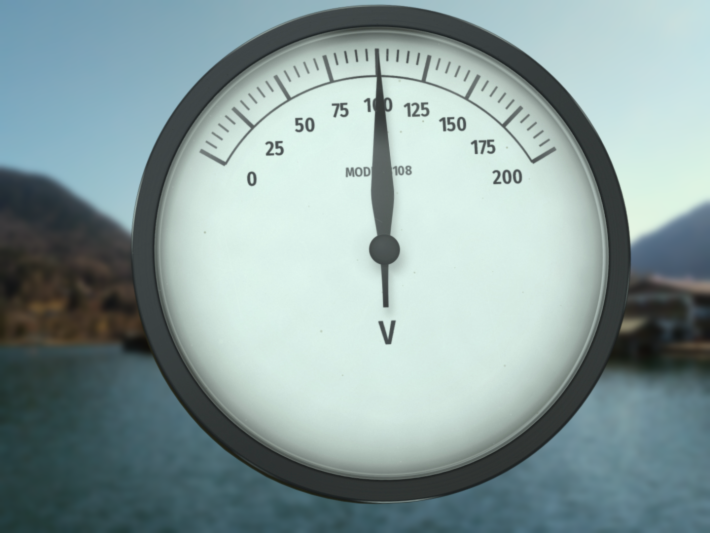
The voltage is 100; V
